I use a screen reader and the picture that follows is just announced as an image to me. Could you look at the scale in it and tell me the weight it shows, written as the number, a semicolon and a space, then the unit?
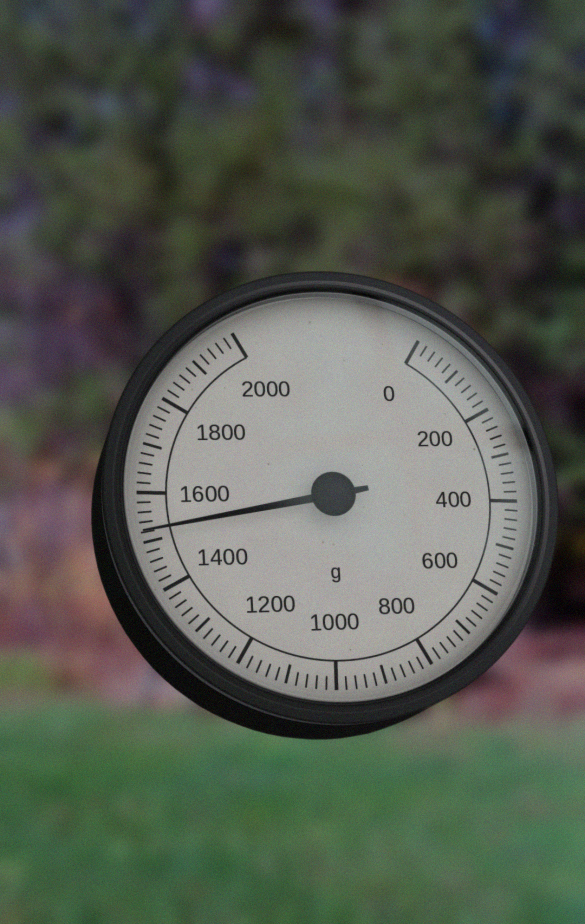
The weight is 1520; g
